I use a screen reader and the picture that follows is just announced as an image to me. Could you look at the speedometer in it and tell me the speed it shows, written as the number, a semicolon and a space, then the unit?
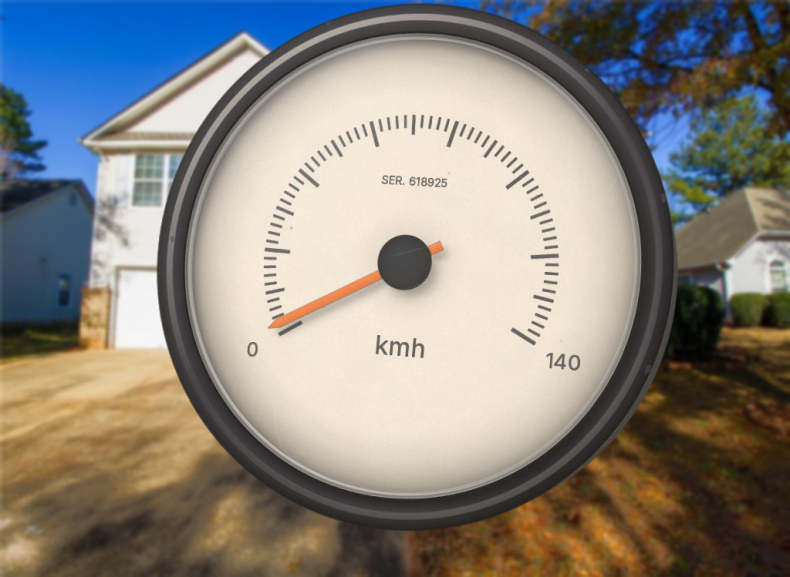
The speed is 2; km/h
